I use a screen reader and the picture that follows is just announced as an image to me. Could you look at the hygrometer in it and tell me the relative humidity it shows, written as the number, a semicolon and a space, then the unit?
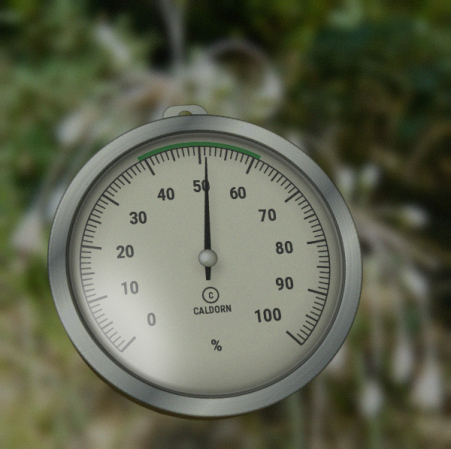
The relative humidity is 51; %
